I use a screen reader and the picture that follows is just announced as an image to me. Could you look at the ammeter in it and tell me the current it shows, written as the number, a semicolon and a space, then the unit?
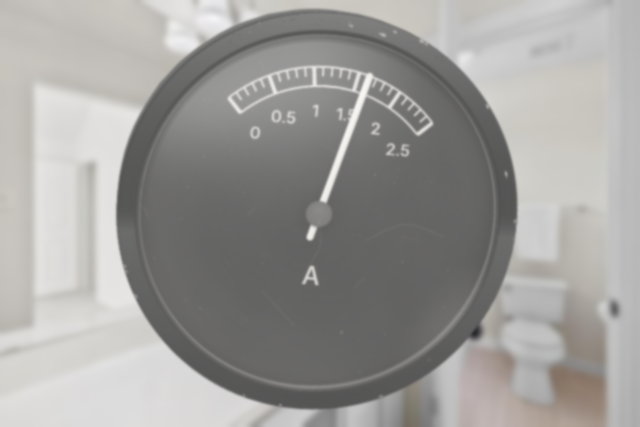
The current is 1.6; A
